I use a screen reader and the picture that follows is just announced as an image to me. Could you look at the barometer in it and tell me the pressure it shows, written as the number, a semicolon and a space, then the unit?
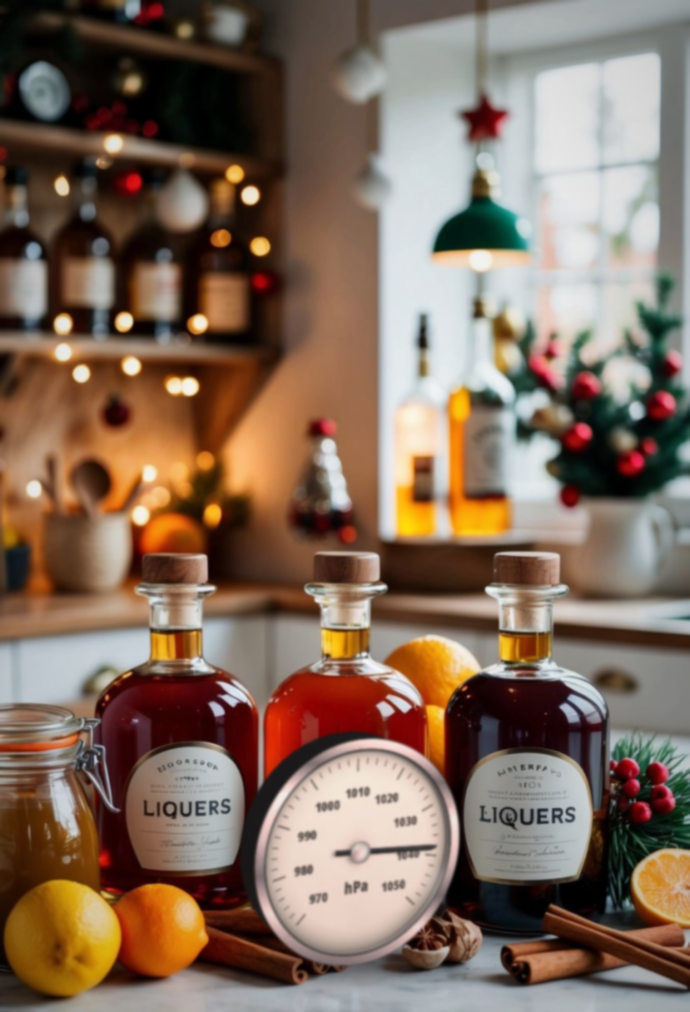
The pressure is 1038; hPa
